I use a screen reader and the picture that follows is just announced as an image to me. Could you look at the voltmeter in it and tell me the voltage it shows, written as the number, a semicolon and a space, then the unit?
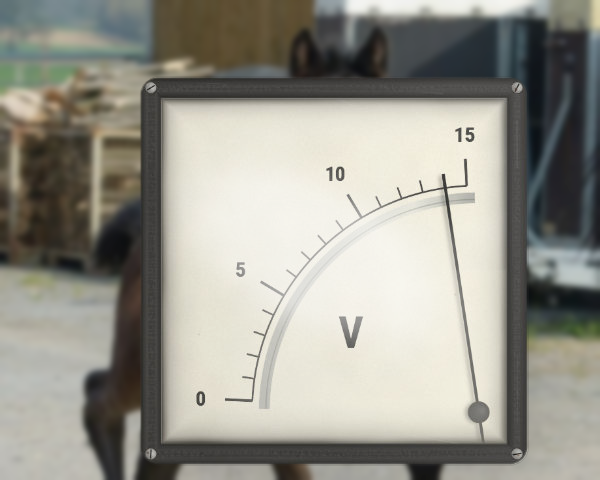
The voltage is 14; V
